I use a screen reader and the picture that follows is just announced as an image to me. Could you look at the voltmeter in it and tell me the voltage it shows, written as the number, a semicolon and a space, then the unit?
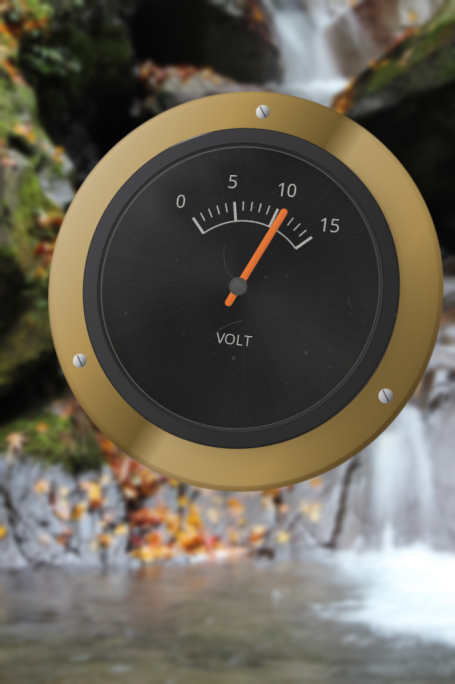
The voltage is 11; V
